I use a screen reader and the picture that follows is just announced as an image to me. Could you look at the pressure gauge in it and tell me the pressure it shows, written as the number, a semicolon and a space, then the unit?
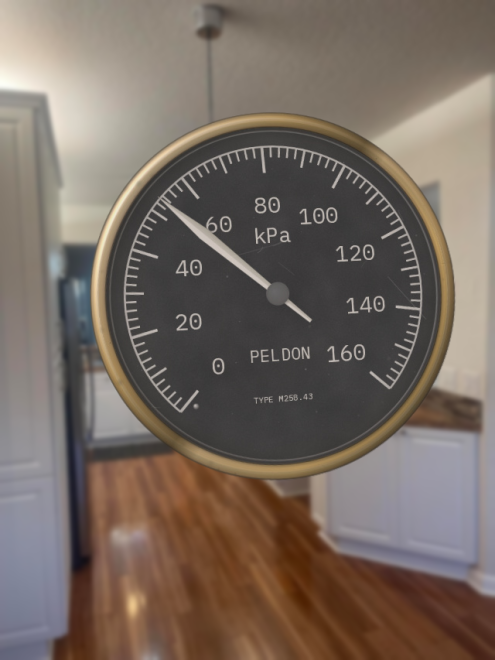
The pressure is 53; kPa
